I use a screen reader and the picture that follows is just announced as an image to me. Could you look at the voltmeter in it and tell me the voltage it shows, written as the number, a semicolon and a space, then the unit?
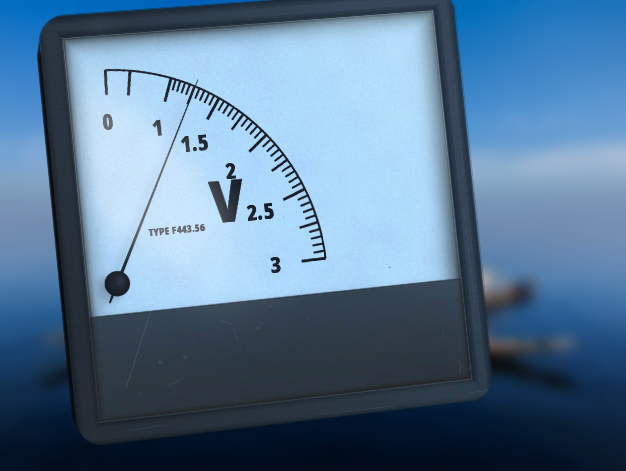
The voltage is 1.25; V
